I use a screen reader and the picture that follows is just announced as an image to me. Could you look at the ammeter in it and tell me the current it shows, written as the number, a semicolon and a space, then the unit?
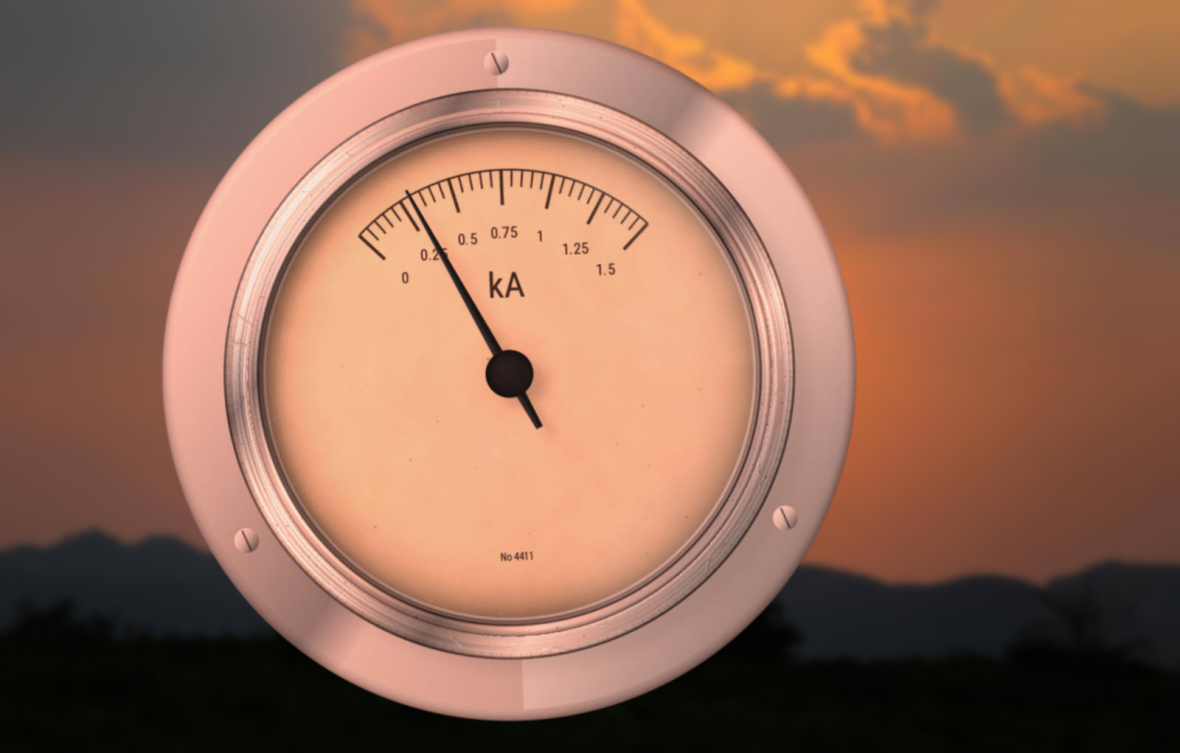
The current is 0.3; kA
